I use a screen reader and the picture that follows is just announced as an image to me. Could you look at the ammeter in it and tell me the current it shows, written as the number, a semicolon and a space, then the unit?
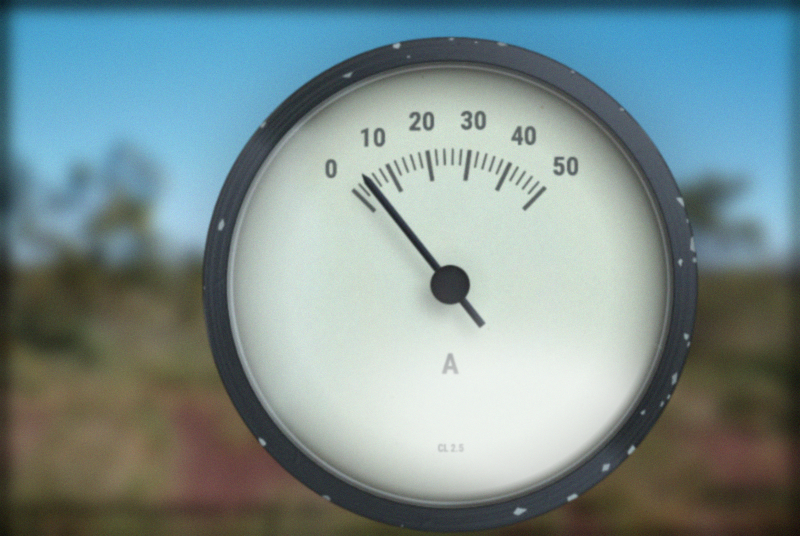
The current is 4; A
